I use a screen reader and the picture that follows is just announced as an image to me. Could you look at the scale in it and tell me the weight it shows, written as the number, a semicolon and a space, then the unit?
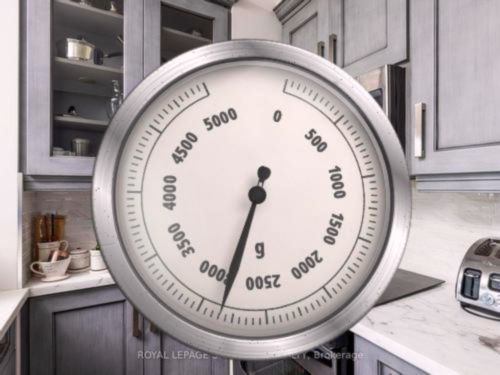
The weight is 2850; g
